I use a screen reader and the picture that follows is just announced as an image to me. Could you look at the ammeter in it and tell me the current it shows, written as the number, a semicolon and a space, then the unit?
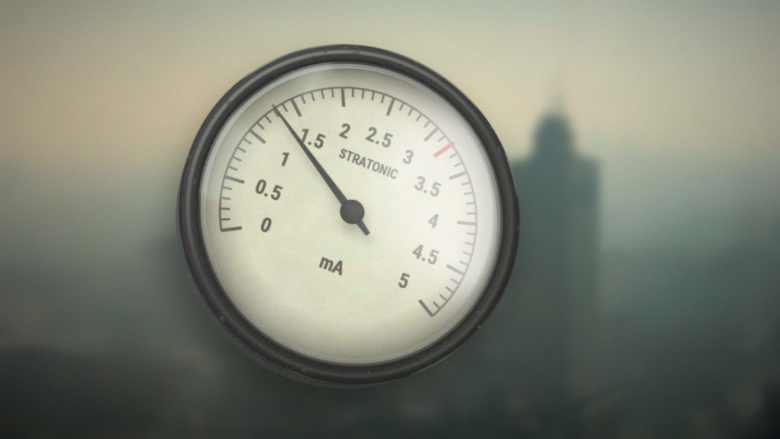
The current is 1.3; mA
